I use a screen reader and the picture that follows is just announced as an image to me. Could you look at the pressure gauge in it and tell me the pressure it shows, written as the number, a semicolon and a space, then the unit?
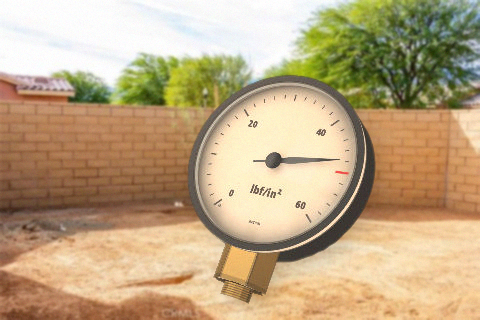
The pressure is 48; psi
